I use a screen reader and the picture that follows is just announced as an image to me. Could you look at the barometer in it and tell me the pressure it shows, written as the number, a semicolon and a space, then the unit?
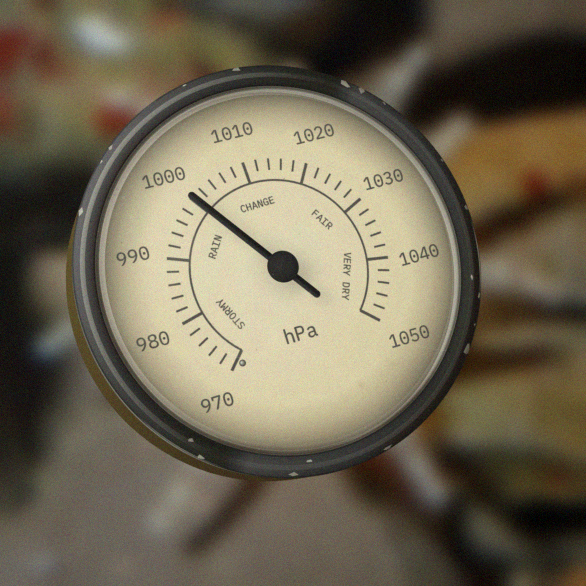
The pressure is 1000; hPa
